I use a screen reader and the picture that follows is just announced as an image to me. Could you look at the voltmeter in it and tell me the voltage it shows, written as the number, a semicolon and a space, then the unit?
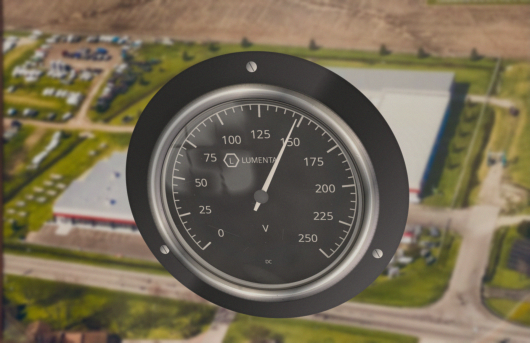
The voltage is 147.5; V
